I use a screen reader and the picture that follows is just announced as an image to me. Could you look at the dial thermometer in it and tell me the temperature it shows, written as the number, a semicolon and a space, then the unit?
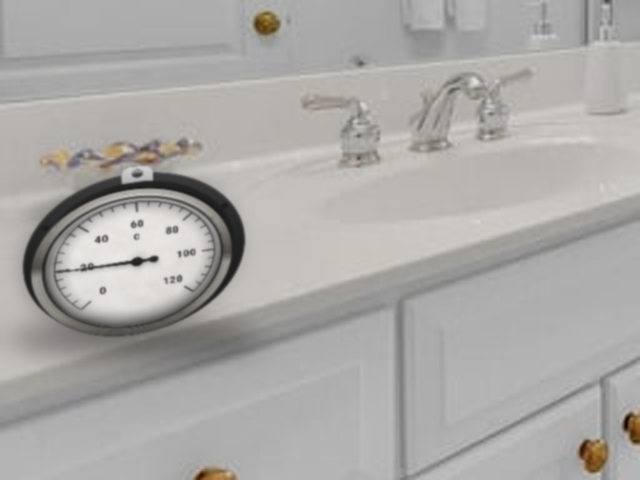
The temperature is 20; °C
